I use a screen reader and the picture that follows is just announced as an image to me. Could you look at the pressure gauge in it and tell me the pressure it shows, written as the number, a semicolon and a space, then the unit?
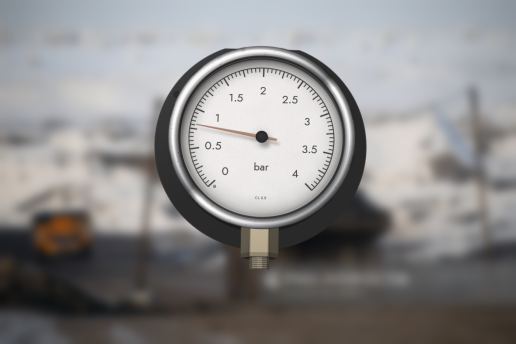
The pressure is 0.8; bar
